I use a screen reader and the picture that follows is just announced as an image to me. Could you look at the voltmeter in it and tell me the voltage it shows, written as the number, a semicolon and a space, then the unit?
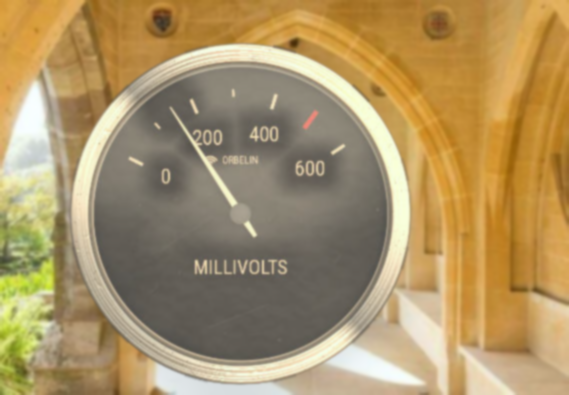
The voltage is 150; mV
